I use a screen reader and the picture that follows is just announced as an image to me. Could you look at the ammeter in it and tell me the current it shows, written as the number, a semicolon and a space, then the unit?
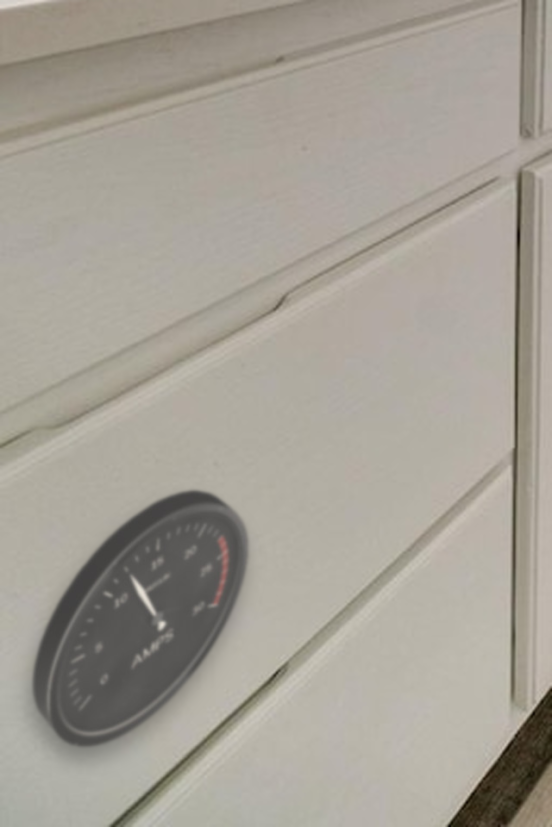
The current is 12; A
